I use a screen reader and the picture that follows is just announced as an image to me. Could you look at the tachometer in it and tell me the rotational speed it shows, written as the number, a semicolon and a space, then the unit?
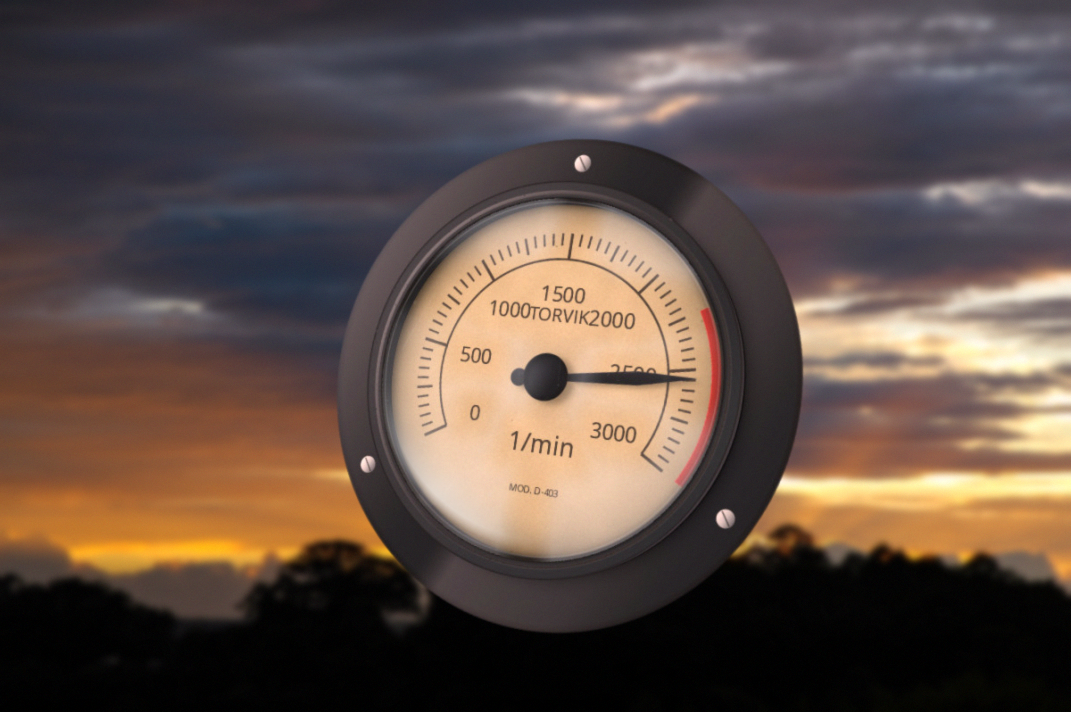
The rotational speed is 2550; rpm
